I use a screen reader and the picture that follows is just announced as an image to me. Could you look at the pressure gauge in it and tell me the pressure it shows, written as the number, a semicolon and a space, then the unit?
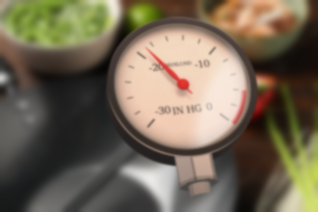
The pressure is -19; inHg
